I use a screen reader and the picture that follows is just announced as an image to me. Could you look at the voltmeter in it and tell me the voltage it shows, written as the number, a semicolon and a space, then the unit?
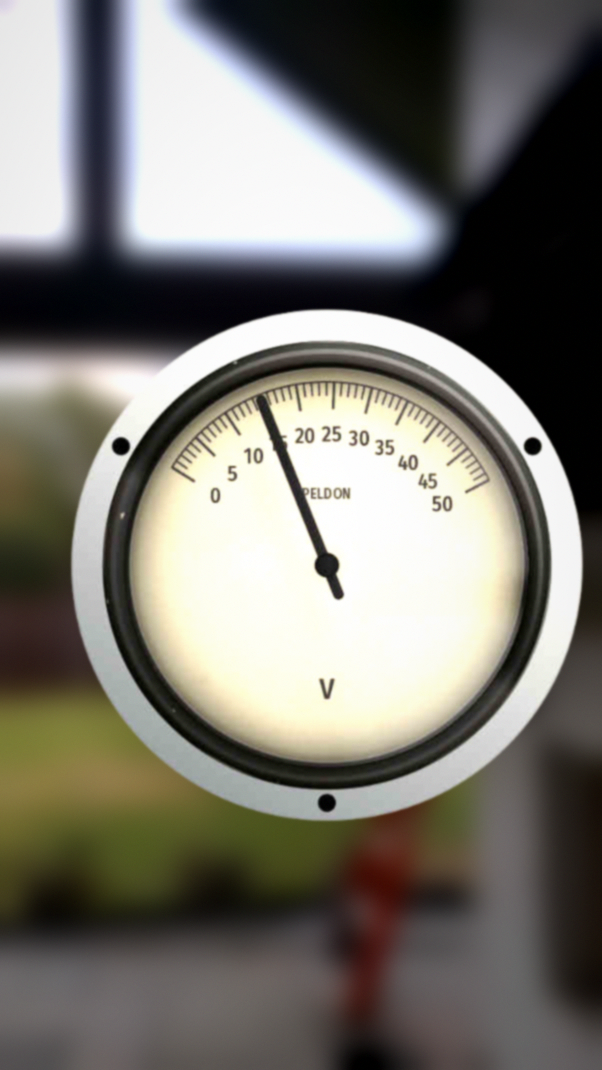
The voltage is 15; V
